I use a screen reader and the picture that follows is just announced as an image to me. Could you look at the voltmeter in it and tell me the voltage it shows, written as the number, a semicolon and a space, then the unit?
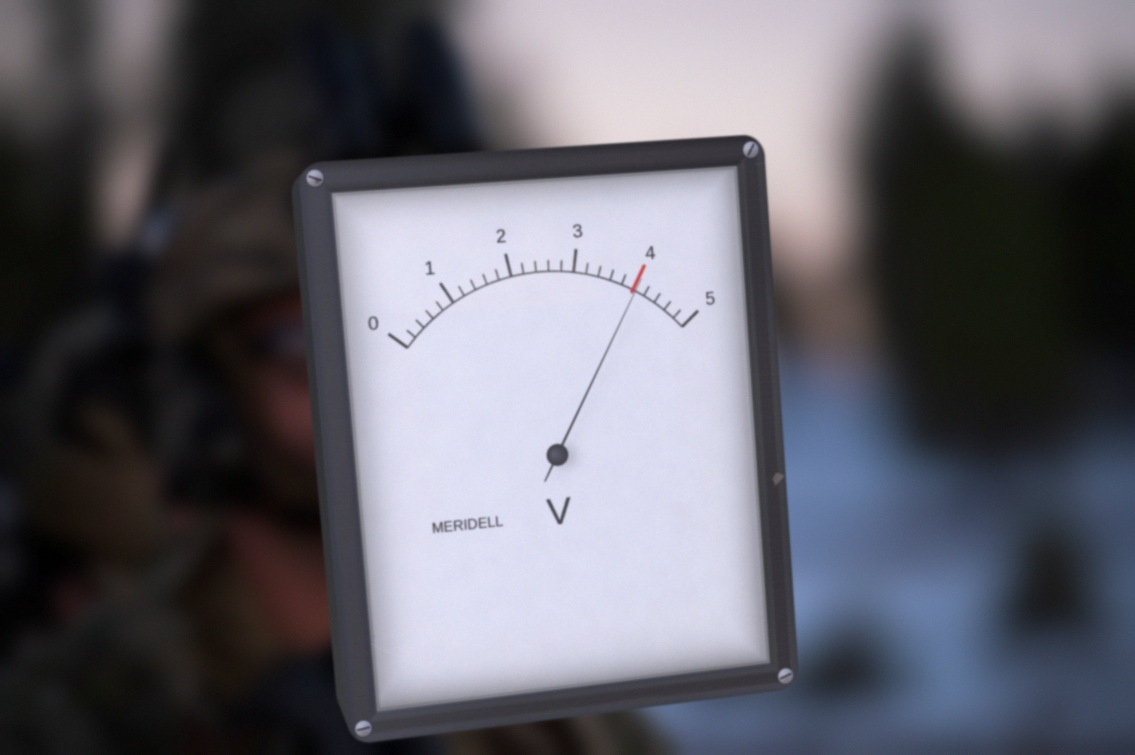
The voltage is 4; V
